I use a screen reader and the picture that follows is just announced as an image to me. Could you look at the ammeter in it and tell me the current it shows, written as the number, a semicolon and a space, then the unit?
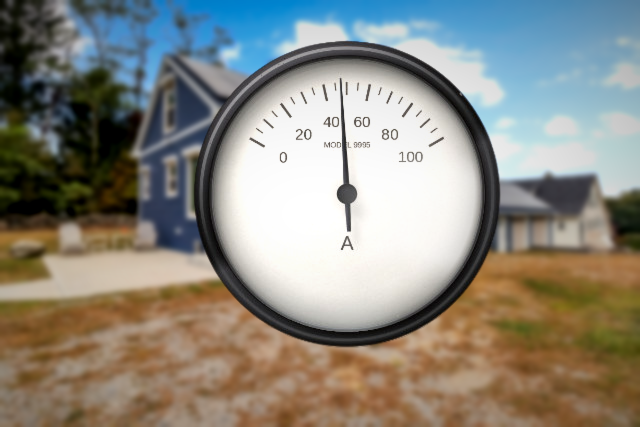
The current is 47.5; A
